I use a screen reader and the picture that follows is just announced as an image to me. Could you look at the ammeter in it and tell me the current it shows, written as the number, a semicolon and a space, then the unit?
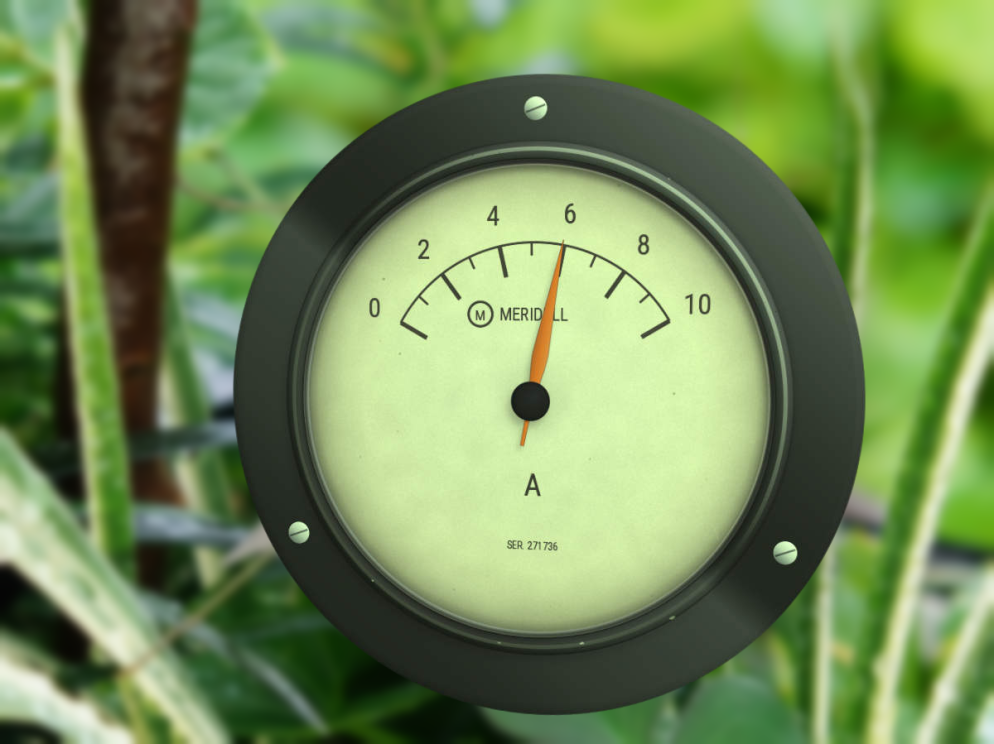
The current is 6; A
